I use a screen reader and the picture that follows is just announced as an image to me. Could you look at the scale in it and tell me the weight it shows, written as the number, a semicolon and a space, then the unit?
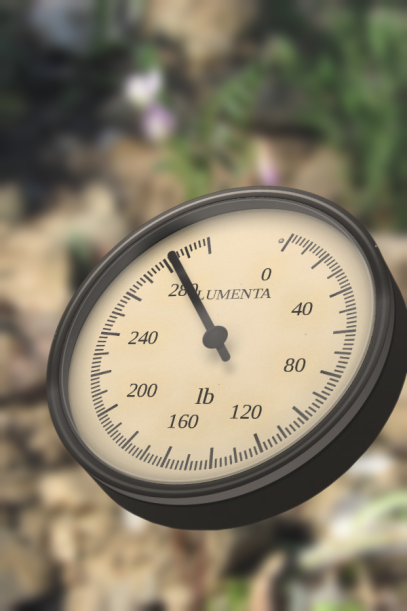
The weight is 284; lb
